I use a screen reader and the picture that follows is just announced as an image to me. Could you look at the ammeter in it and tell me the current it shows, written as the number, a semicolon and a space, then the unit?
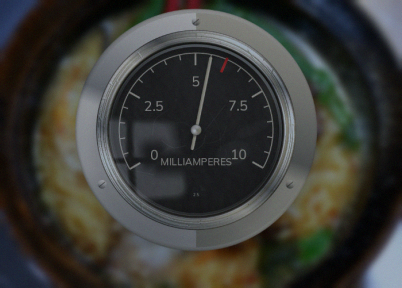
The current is 5.5; mA
